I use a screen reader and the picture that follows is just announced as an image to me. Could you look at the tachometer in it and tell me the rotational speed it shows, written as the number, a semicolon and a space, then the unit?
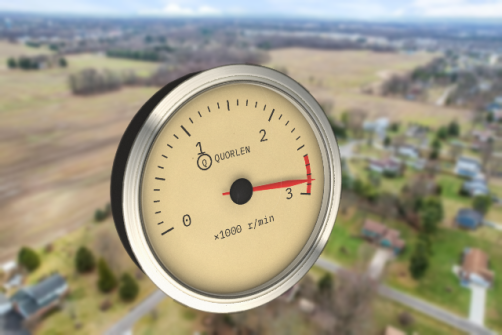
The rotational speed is 2850; rpm
